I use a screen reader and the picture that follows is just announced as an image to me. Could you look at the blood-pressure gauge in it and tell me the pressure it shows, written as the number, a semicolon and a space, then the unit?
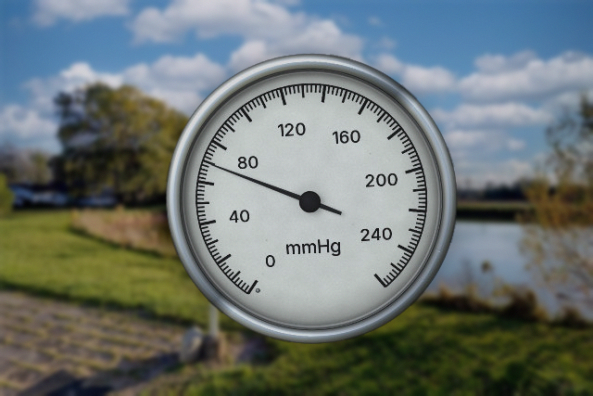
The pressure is 70; mmHg
